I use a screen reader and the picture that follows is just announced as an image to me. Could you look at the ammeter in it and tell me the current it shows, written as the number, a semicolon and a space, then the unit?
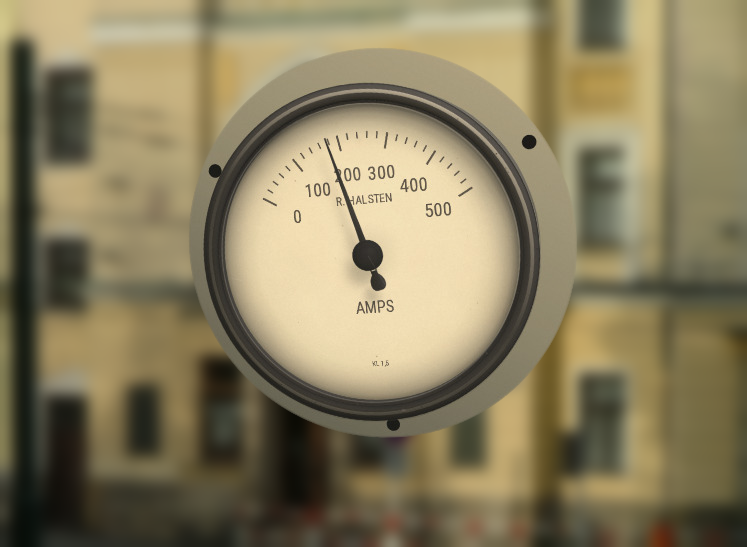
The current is 180; A
